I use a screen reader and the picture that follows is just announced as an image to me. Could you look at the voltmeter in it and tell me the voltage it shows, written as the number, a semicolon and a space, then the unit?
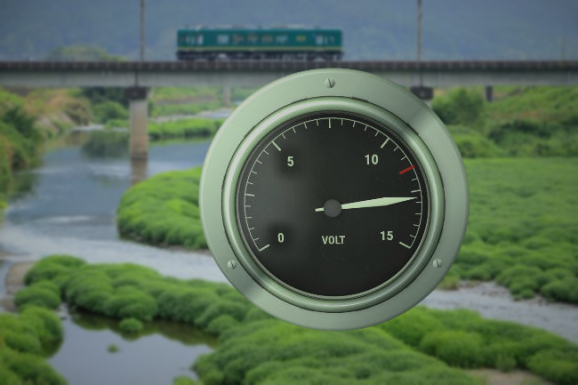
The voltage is 12.75; V
